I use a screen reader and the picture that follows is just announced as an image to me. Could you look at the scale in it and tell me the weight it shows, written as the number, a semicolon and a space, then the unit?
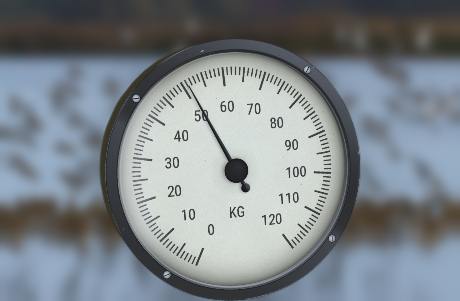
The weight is 51; kg
